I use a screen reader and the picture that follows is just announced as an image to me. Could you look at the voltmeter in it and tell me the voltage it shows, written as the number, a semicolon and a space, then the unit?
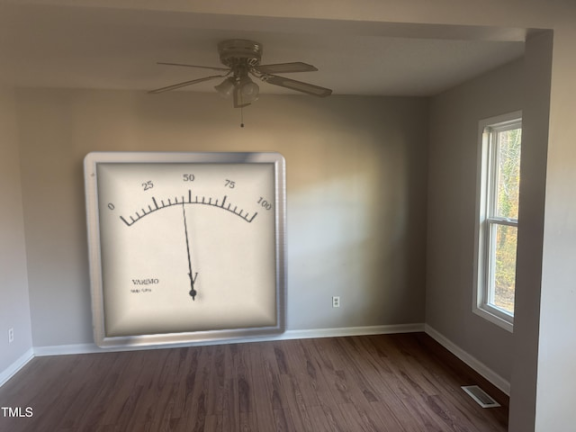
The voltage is 45; V
